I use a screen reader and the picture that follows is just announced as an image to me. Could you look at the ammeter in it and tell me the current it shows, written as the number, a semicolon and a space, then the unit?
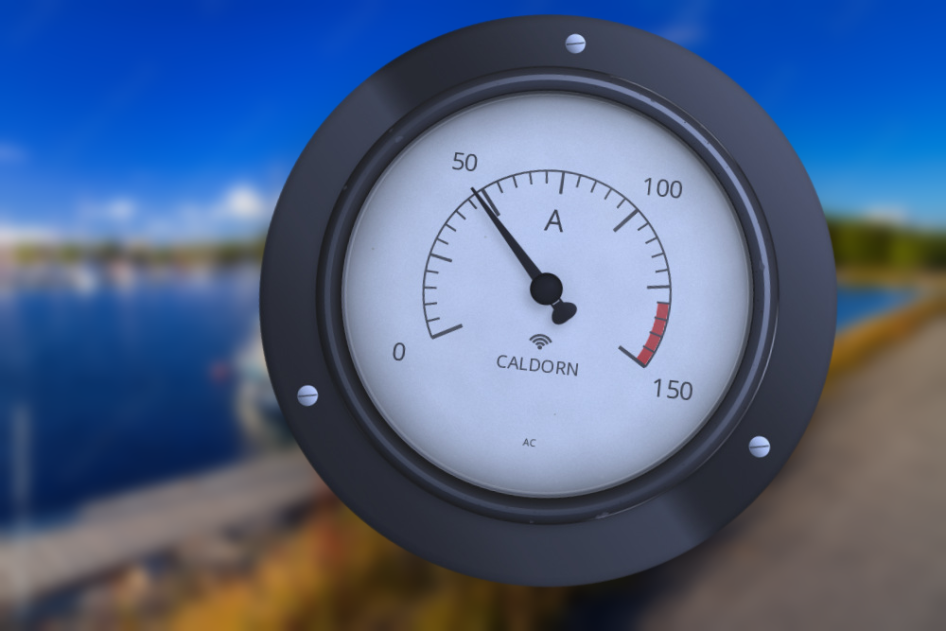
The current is 47.5; A
